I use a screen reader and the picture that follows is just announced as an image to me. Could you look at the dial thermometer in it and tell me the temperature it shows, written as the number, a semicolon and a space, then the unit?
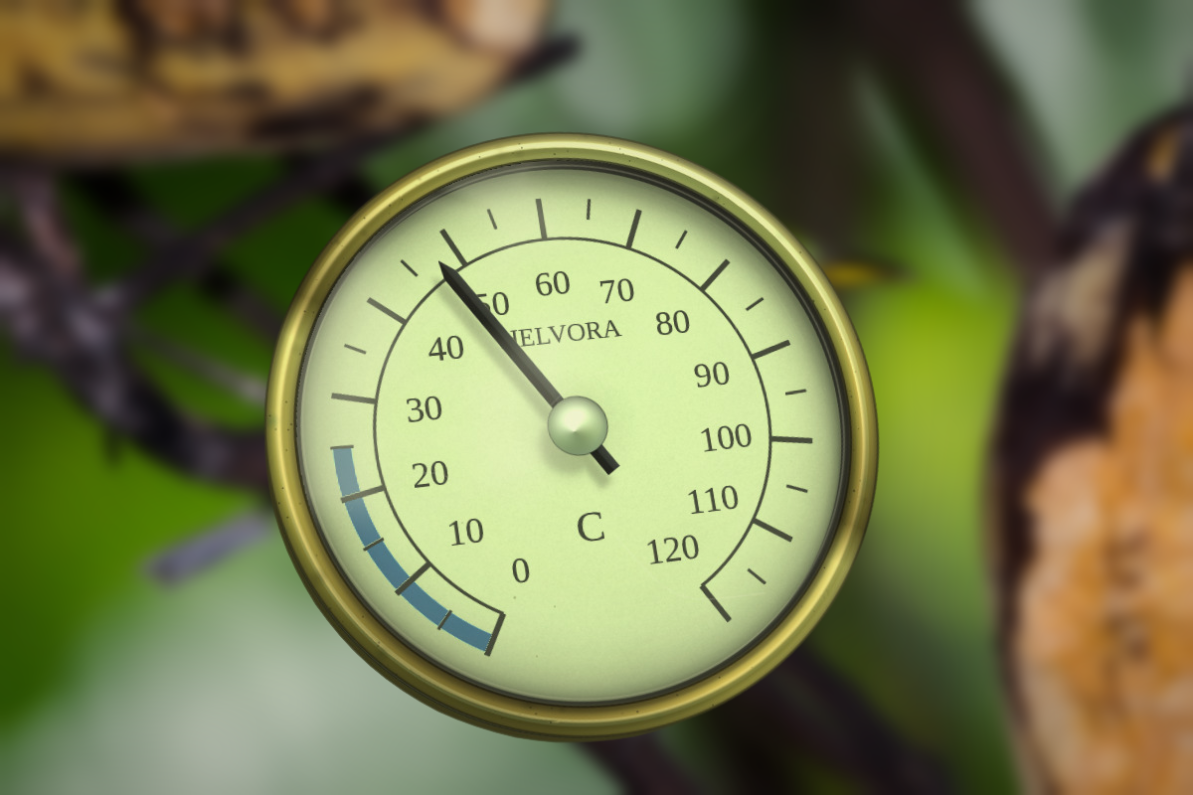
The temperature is 47.5; °C
